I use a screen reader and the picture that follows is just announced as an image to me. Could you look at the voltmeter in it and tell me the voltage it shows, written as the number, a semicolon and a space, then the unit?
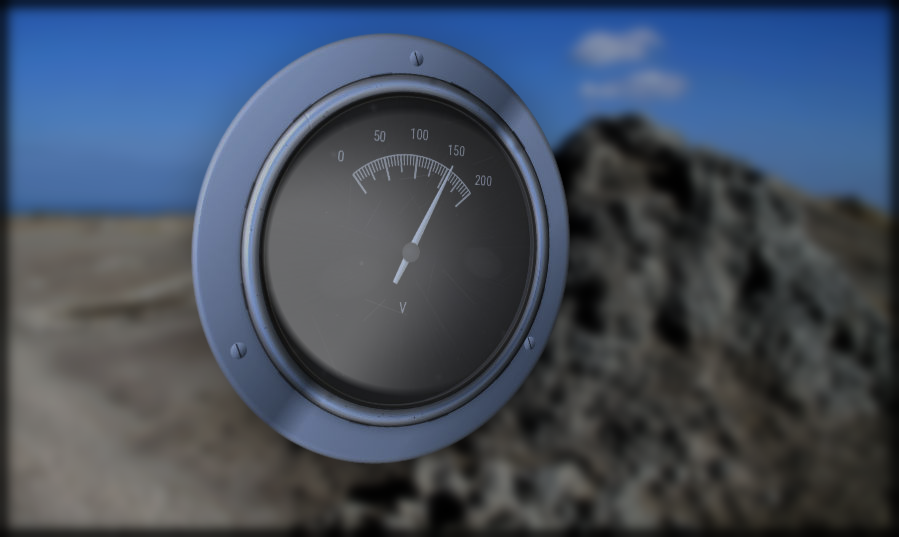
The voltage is 150; V
